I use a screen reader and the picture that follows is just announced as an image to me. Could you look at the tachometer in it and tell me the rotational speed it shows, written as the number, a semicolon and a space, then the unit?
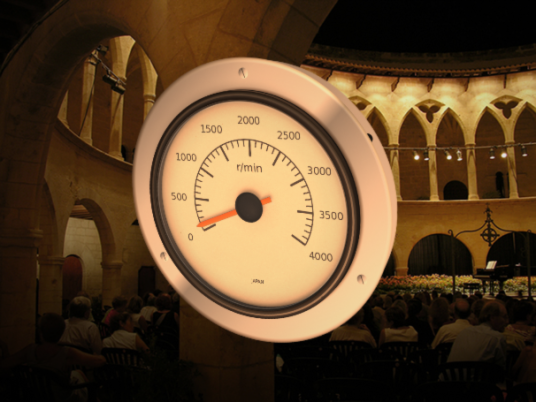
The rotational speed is 100; rpm
